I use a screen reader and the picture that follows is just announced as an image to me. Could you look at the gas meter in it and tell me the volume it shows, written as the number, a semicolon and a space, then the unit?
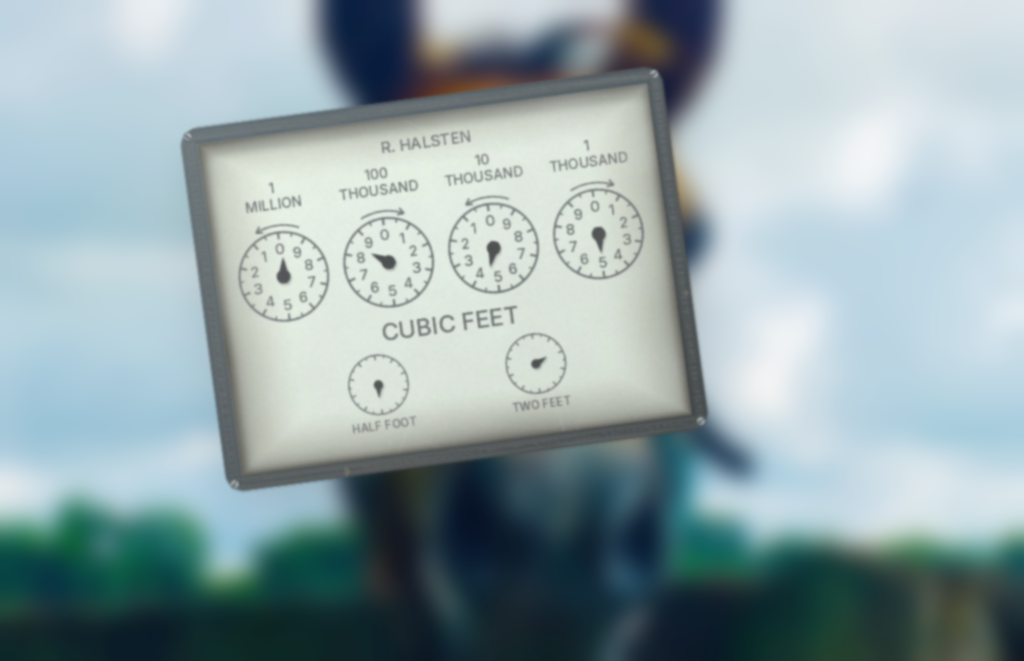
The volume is 984500; ft³
